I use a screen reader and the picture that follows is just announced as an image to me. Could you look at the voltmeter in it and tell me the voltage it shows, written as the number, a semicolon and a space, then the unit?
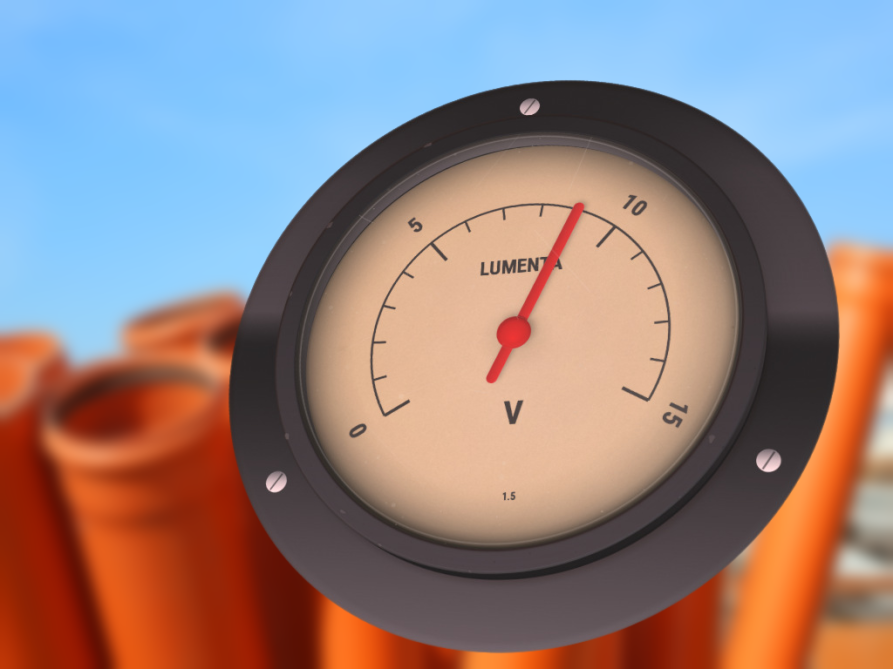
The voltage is 9; V
